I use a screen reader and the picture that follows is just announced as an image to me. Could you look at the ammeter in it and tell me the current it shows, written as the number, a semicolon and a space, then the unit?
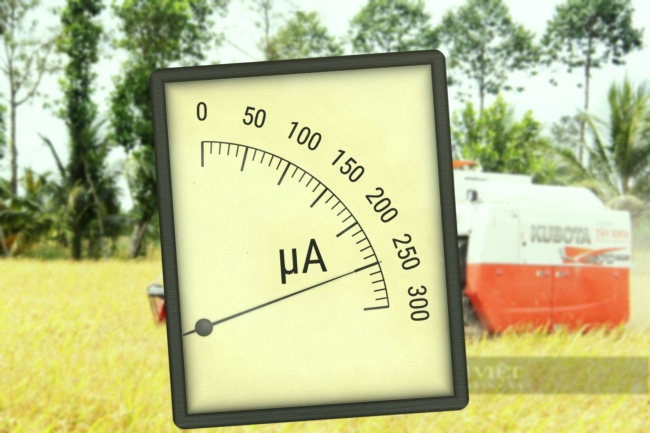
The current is 250; µA
